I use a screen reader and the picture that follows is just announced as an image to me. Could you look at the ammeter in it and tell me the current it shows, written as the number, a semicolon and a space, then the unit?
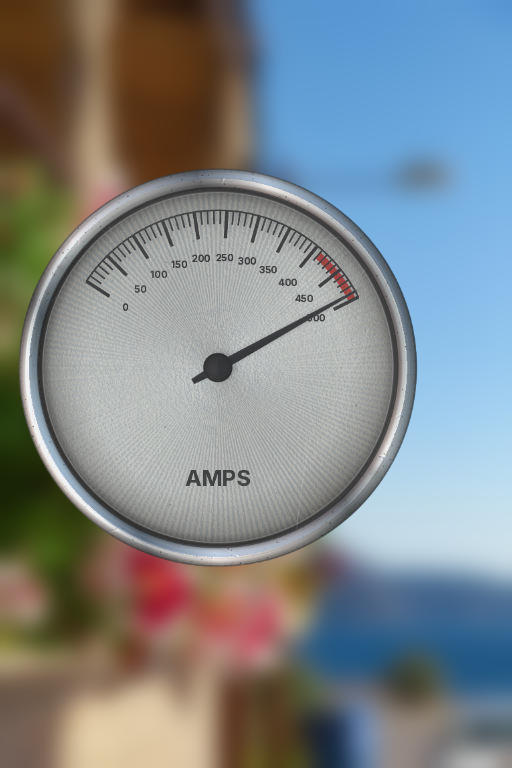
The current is 490; A
